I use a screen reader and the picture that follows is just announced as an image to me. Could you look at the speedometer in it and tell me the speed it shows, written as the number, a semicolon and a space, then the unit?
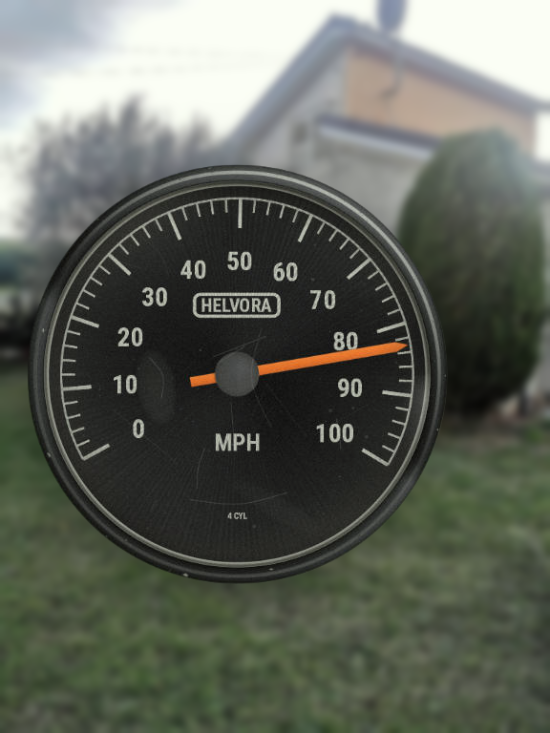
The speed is 83; mph
